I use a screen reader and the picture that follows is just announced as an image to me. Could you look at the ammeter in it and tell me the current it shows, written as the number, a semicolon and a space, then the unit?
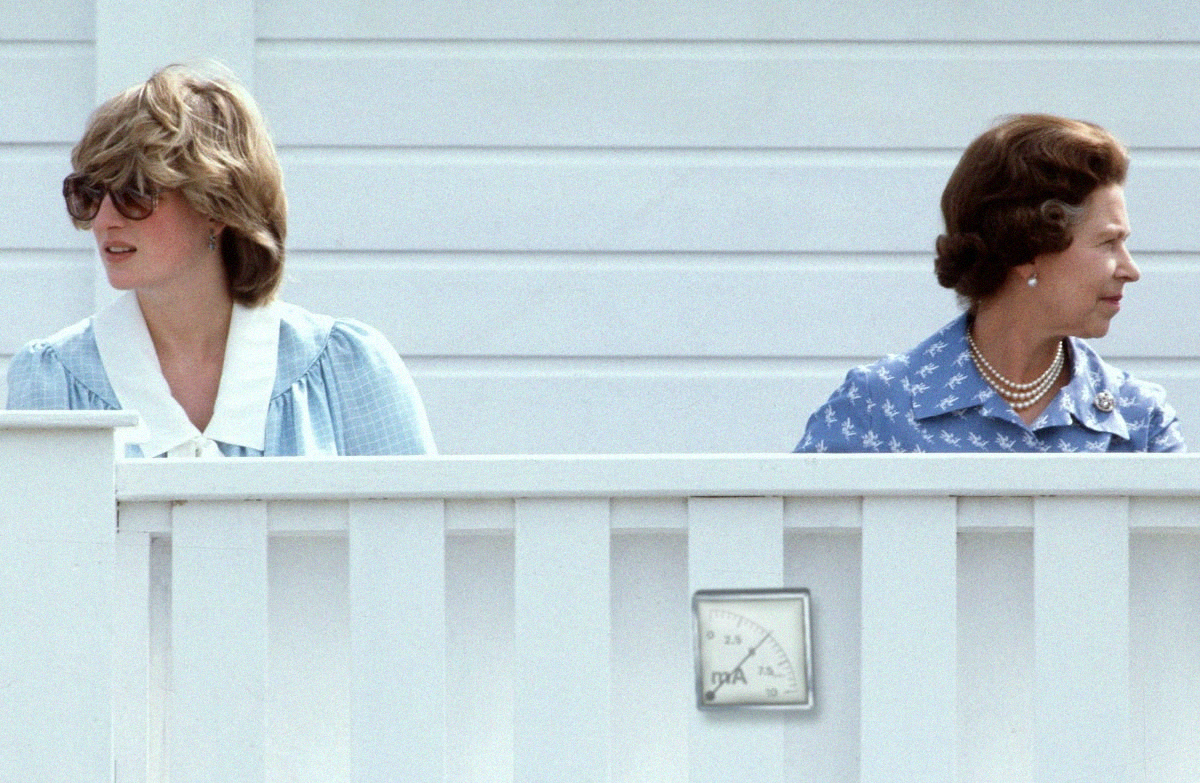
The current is 5; mA
